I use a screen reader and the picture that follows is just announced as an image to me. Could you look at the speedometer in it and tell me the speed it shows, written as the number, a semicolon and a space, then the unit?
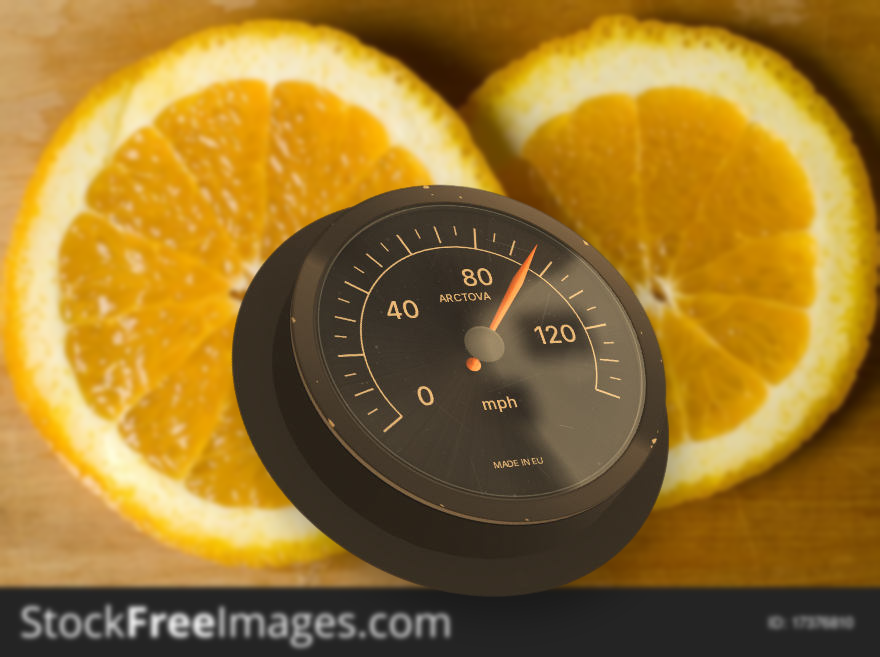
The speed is 95; mph
